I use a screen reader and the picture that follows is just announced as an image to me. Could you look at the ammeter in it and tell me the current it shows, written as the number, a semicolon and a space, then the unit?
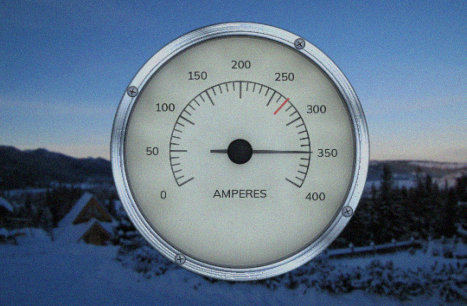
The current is 350; A
